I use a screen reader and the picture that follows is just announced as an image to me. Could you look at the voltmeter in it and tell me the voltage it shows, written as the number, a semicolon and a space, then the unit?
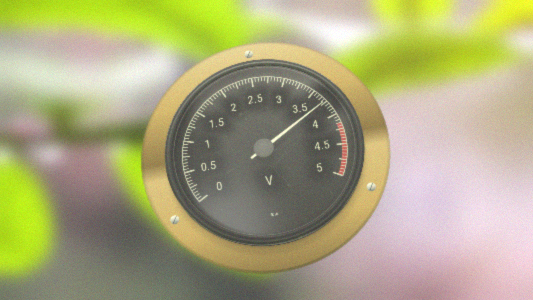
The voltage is 3.75; V
